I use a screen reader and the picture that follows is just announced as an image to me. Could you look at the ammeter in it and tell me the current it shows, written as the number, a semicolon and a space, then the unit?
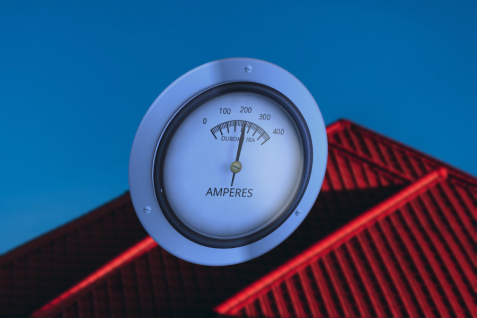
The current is 200; A
